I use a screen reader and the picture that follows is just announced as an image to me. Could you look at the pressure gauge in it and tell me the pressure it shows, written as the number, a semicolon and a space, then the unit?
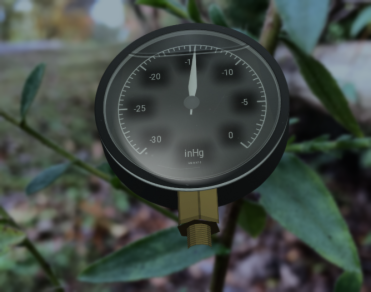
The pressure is -14.5; inHg
